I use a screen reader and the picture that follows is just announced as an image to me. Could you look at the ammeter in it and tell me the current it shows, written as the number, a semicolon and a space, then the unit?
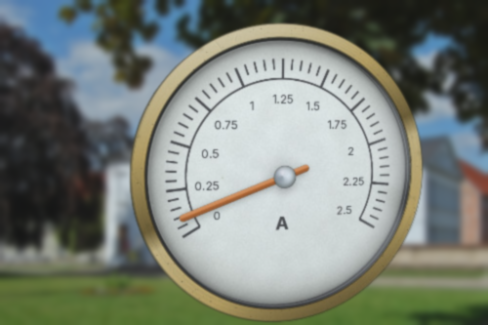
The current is 0.1; A
